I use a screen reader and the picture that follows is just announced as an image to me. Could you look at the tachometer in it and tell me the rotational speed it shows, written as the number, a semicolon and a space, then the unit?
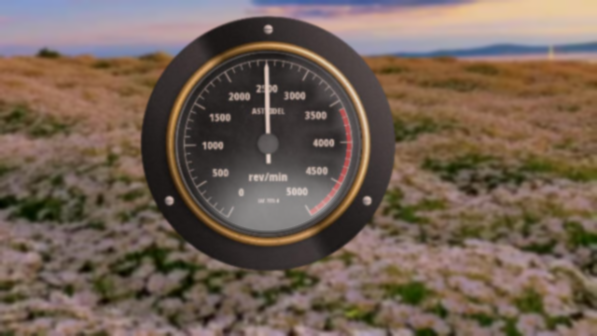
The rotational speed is 2500; rpm
